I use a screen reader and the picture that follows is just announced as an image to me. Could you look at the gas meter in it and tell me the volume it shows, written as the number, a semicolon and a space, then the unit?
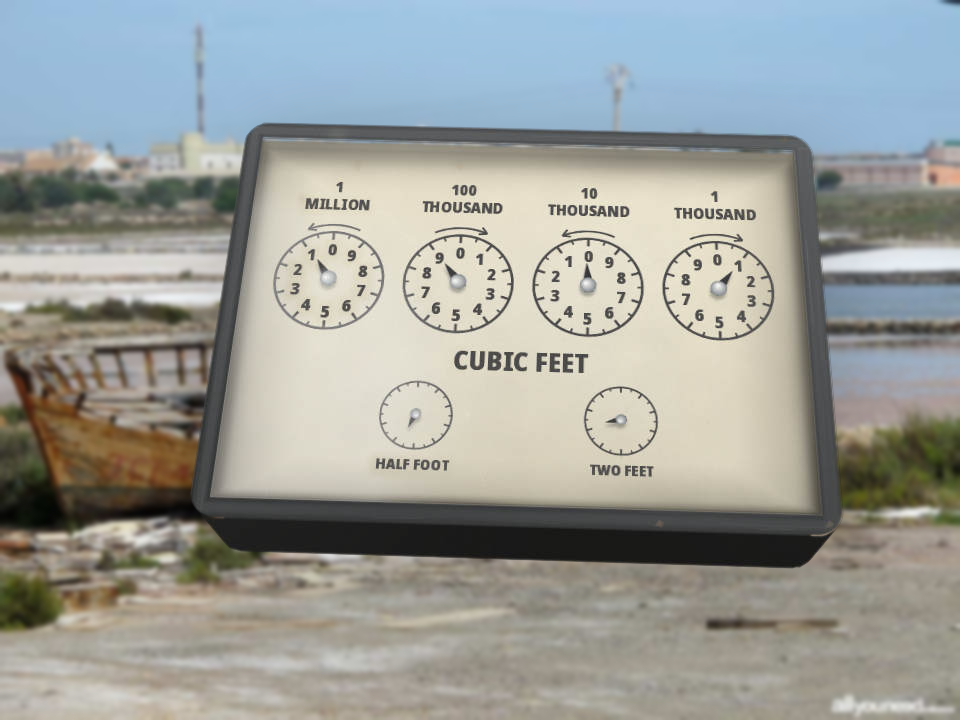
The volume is 90100; ft³
